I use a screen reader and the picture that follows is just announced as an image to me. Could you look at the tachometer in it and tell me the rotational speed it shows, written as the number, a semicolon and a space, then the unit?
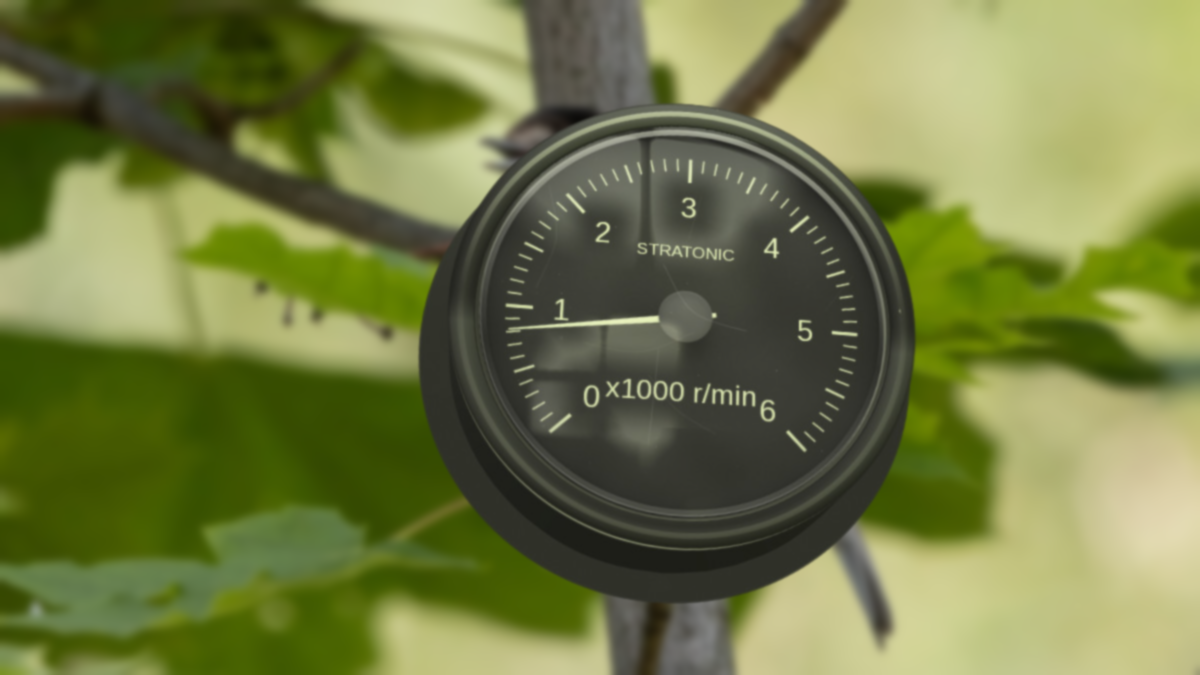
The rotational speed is 800; rpm
